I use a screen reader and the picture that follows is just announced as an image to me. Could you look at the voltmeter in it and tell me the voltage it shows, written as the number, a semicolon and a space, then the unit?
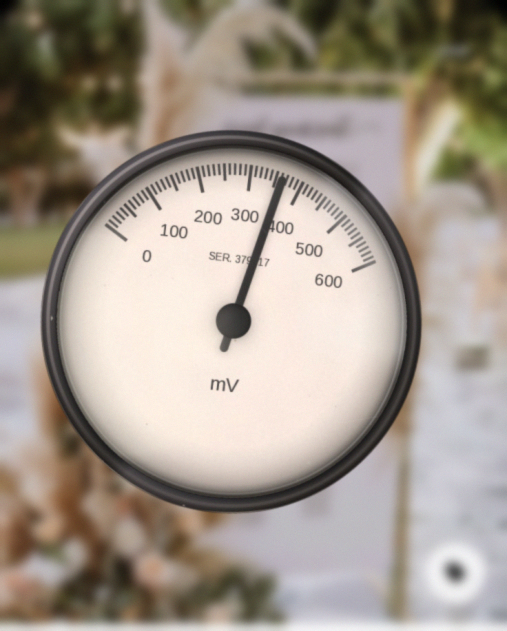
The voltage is 360; mV
